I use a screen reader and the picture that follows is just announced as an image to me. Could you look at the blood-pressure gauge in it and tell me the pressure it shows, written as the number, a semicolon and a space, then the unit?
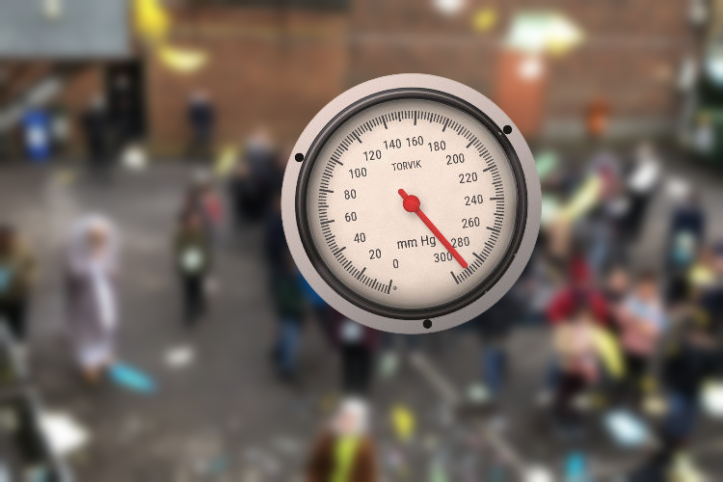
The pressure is 290; mmHg
